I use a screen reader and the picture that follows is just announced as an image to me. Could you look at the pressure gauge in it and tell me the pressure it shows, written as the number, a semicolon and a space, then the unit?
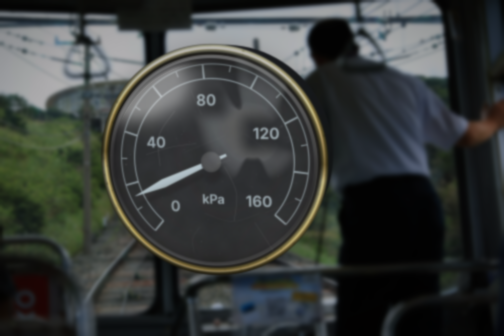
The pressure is 15; kPa
